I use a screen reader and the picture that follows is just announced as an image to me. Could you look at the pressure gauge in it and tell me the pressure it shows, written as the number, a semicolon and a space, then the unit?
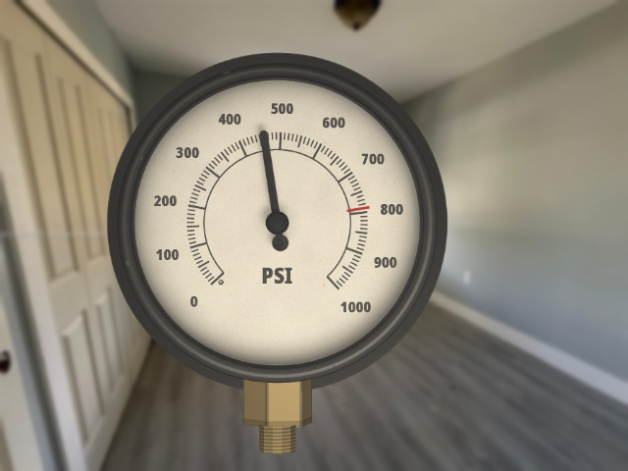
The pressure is 460; psi
